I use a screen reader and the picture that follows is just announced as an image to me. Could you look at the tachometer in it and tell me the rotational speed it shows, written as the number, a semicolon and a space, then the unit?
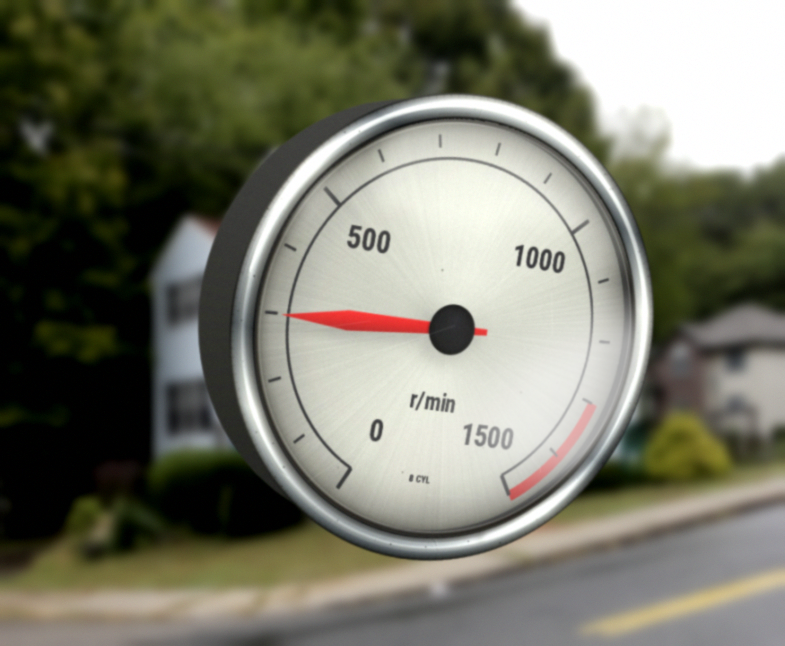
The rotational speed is 300; rpm
